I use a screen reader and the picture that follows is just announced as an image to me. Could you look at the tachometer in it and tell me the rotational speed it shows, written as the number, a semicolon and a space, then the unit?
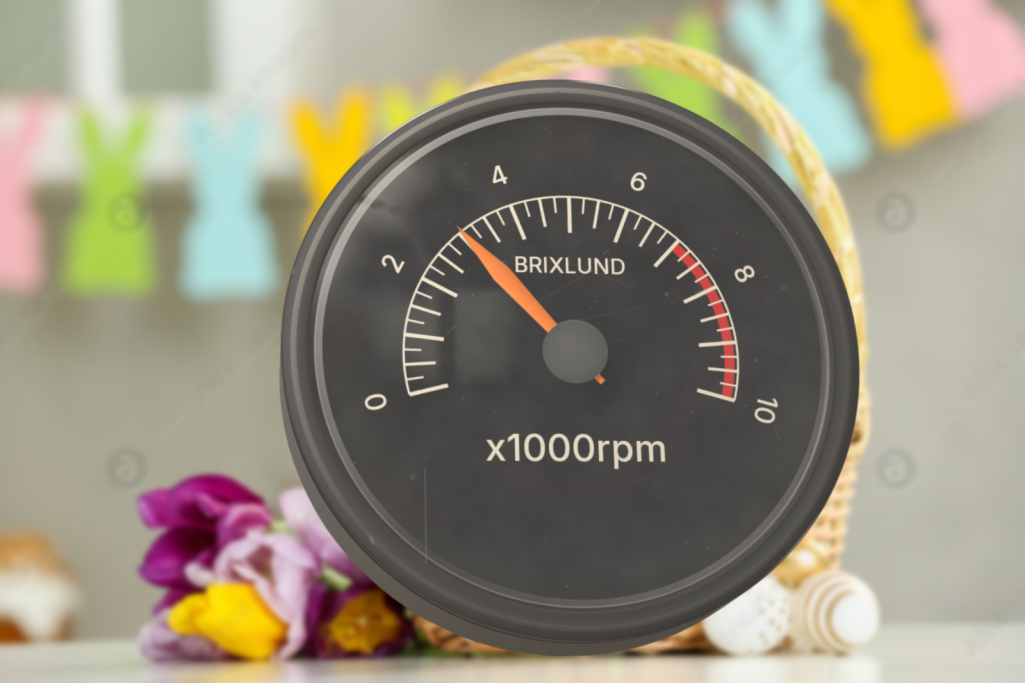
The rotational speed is 3000; rpm
